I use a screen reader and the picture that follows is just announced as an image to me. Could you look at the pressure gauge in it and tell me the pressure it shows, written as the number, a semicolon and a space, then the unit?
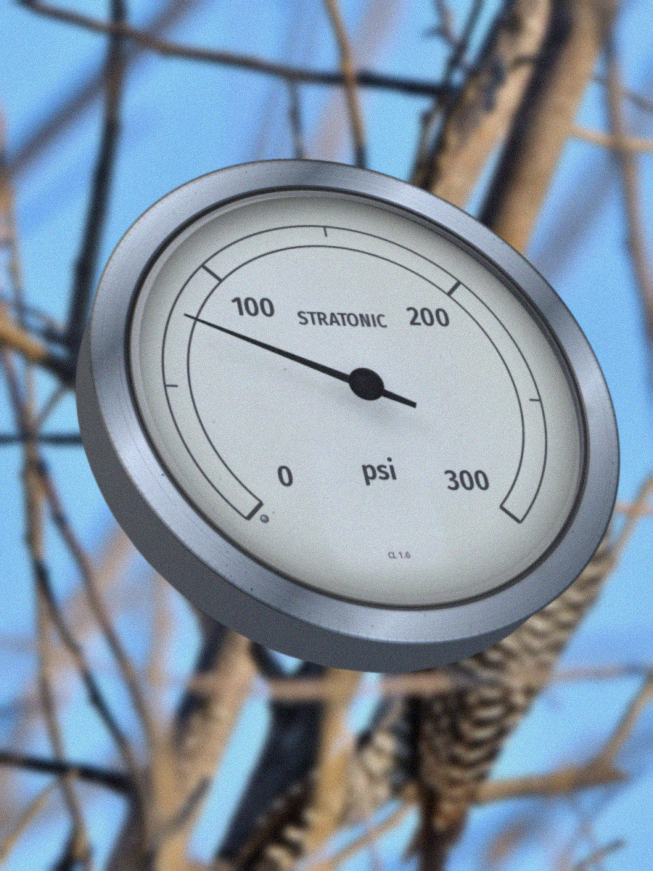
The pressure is 75; psi
